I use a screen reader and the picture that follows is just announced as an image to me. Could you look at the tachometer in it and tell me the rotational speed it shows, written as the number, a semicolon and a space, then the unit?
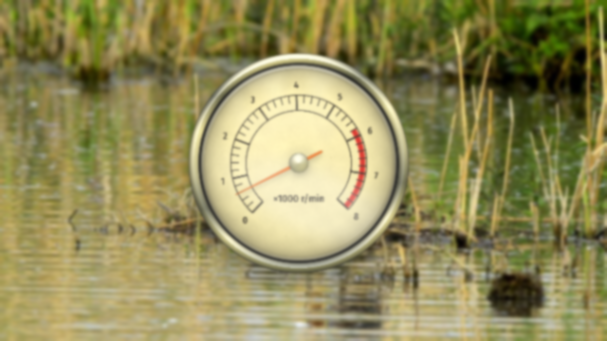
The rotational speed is 600; rpm
